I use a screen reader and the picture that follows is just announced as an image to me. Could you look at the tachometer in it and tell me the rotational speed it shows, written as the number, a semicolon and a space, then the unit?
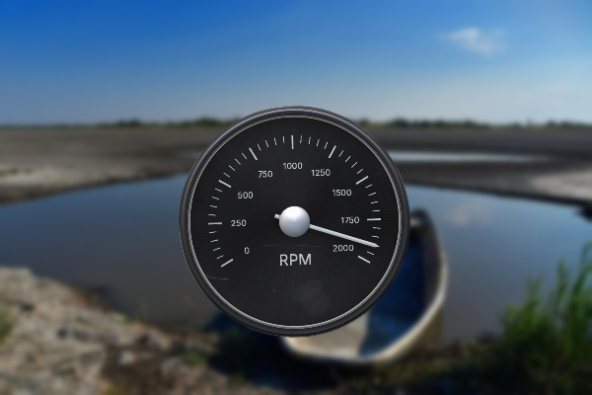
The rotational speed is 1900; rpm
